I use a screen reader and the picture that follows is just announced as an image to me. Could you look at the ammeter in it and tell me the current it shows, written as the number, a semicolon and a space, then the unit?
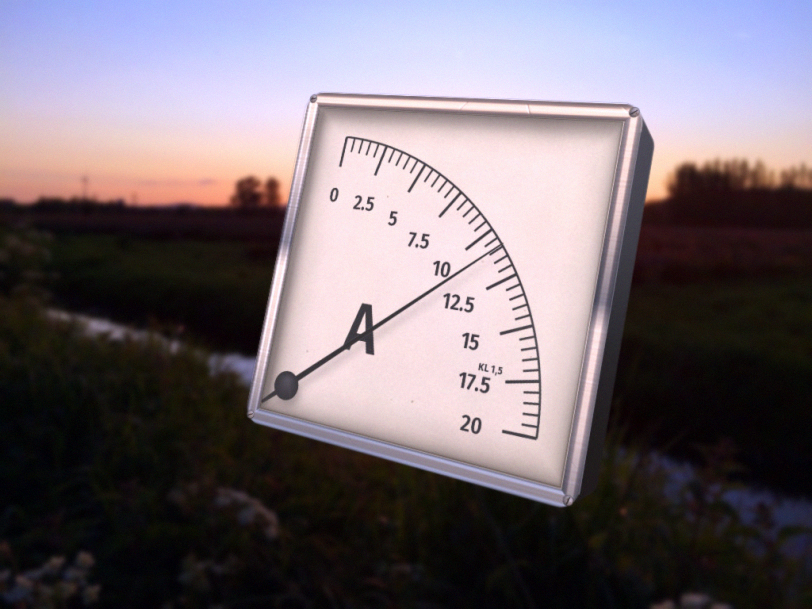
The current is 11; A
